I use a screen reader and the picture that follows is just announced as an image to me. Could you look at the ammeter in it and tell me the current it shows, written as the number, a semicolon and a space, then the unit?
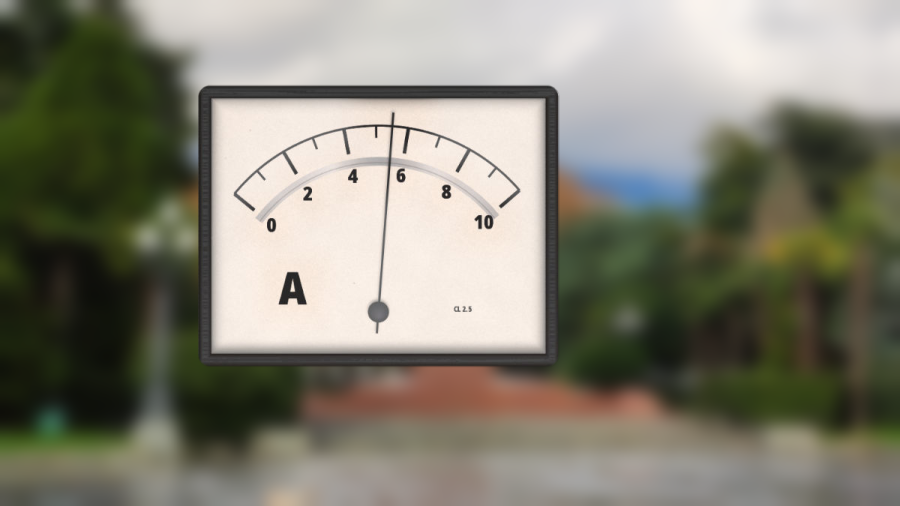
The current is 5.5; A
